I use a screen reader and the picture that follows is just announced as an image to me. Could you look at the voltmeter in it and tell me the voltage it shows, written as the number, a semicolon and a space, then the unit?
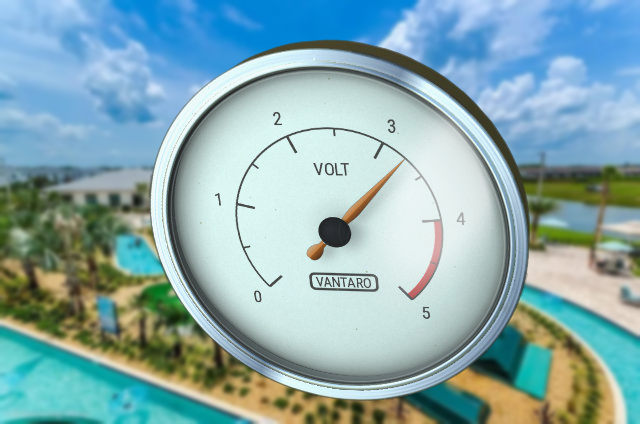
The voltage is 3.25; V
